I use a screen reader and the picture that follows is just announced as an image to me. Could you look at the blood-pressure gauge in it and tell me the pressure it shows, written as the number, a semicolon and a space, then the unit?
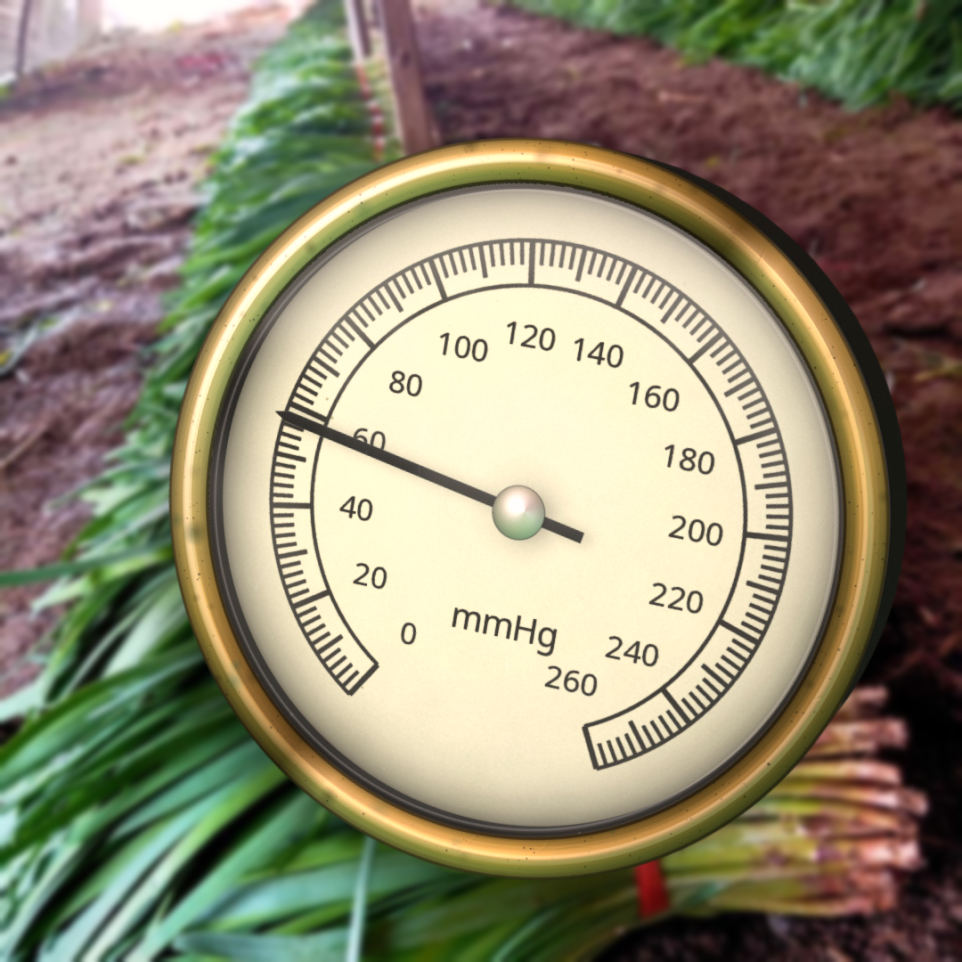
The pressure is 58; mmHg
